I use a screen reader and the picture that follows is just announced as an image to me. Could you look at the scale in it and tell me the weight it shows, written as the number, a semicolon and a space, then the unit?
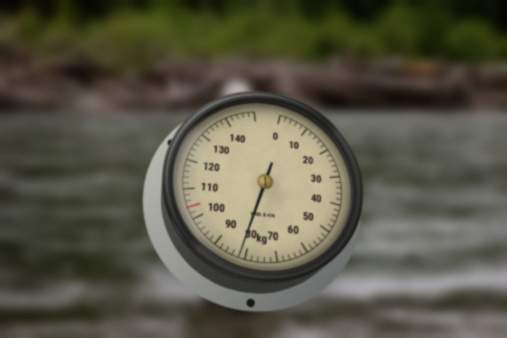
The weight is 82; kg
